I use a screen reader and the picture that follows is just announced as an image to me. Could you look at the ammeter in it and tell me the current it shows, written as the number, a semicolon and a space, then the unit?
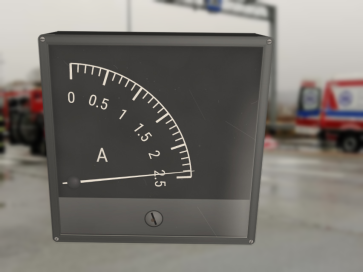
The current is 2.4; A
